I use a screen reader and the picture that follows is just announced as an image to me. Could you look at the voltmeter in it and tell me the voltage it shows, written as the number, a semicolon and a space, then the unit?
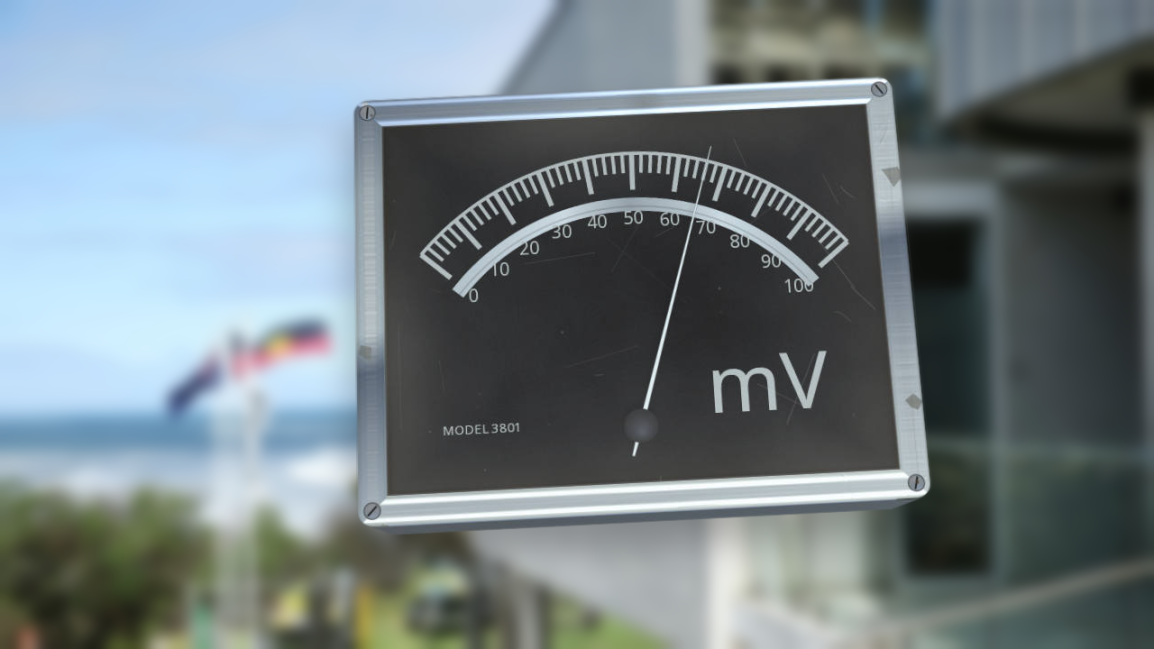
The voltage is 66; mV
